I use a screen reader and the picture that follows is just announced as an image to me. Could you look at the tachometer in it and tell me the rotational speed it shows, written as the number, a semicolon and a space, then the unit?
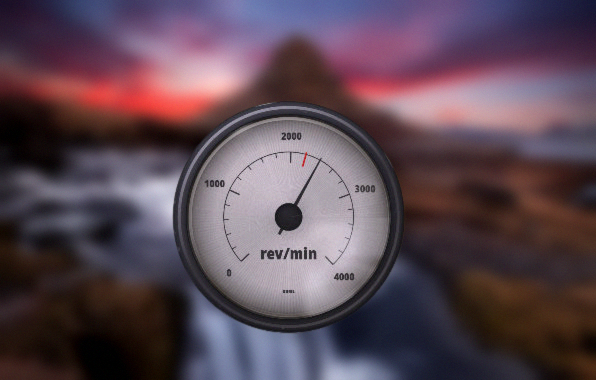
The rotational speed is 2400; rpm
